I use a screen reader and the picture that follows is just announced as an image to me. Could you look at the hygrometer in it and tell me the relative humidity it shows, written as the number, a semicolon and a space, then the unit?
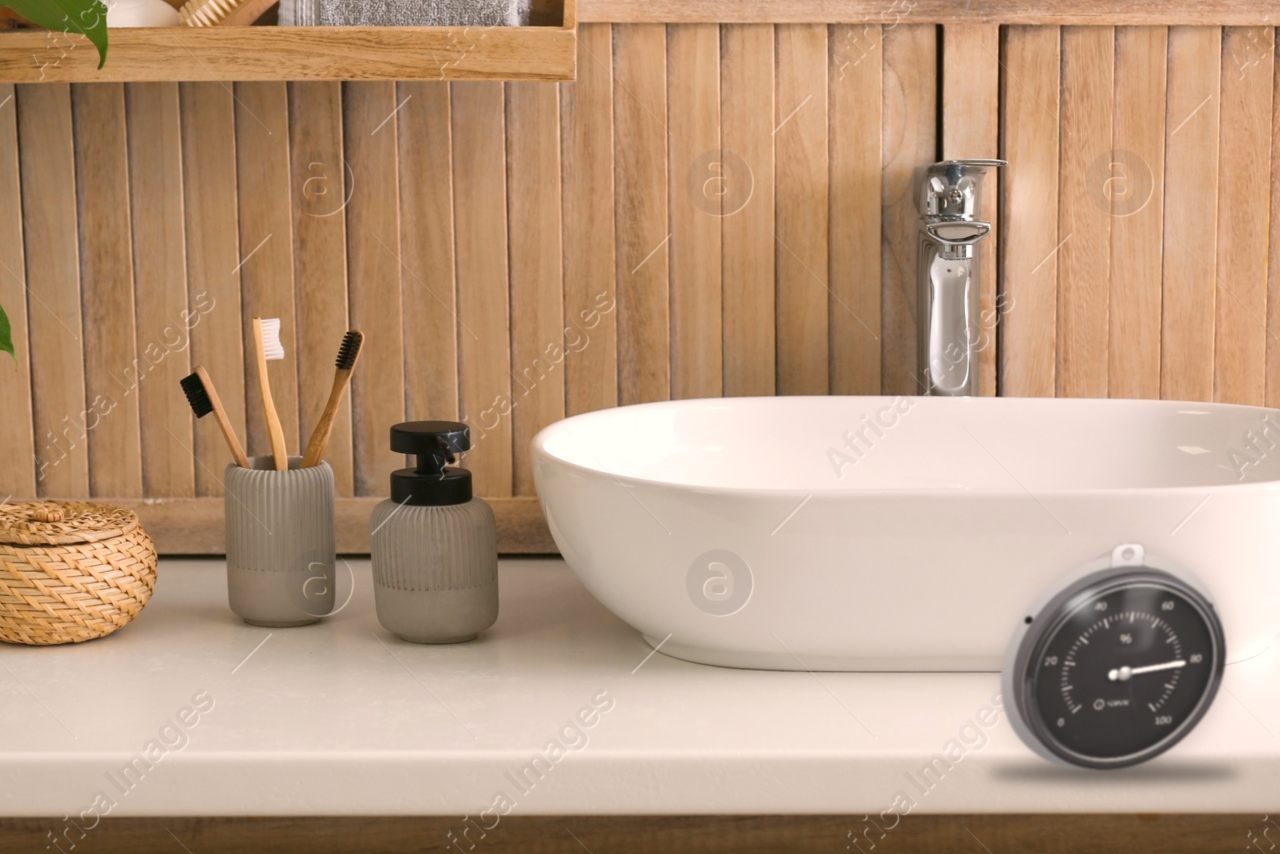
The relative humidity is 80; %
